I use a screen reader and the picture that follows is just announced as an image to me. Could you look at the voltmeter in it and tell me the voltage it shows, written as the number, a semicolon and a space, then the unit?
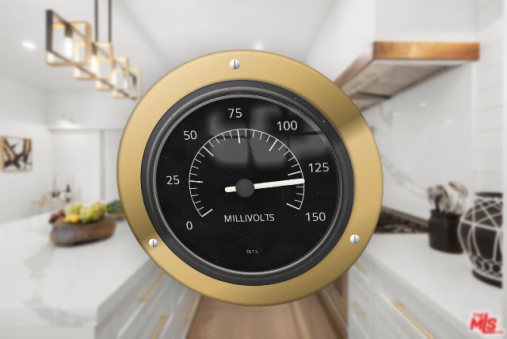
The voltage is 130; mV
